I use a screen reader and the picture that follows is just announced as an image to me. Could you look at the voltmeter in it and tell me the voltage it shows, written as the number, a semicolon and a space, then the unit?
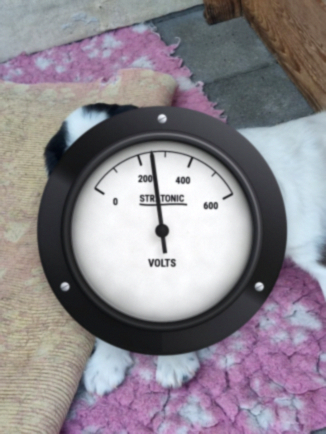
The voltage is 250; V
